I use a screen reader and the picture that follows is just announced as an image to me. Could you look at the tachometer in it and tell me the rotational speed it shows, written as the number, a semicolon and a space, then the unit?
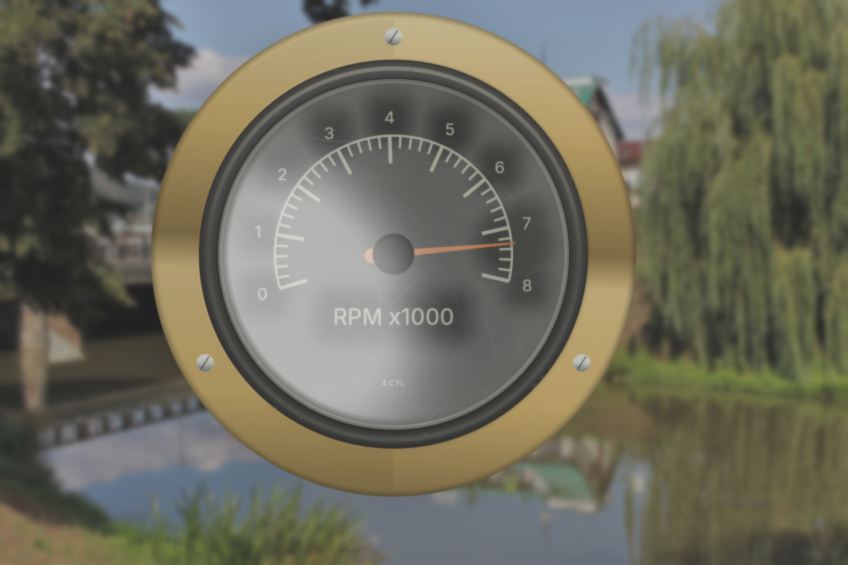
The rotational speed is 7300; rpm
